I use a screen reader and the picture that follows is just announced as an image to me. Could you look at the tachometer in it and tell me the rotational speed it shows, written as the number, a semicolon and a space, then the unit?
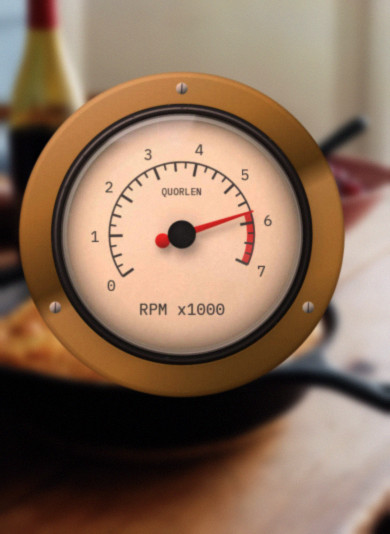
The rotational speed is 5750; rpm
